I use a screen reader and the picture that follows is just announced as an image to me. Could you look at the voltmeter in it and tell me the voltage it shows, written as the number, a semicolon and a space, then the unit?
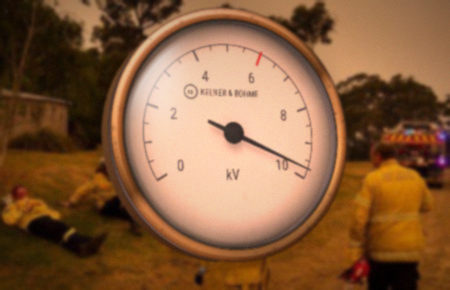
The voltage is 9.75; kV
